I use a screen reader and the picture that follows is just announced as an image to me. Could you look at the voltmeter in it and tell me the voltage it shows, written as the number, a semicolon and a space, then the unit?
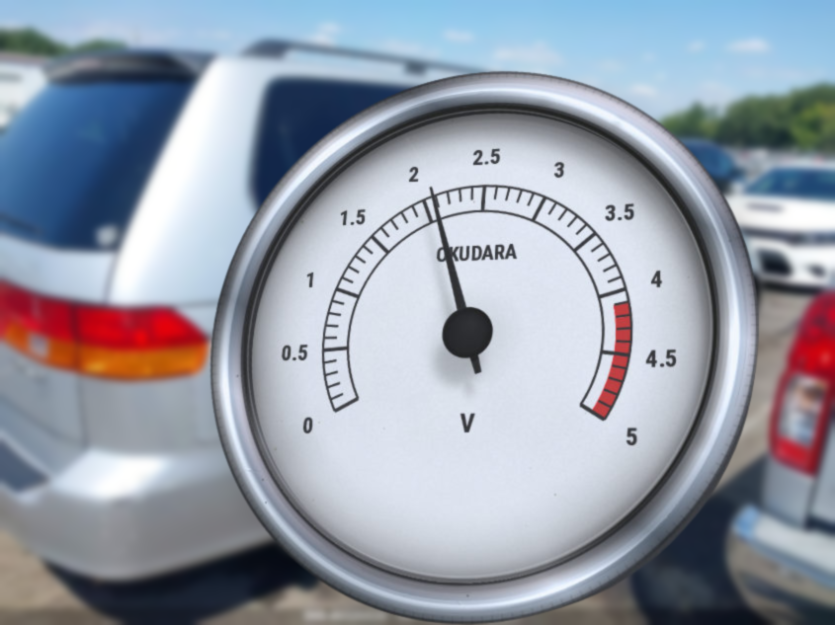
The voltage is 2.1; V
